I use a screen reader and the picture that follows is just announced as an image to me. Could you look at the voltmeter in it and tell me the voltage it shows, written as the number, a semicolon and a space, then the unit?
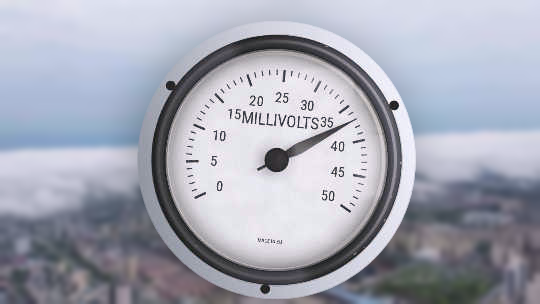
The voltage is 37; mV
